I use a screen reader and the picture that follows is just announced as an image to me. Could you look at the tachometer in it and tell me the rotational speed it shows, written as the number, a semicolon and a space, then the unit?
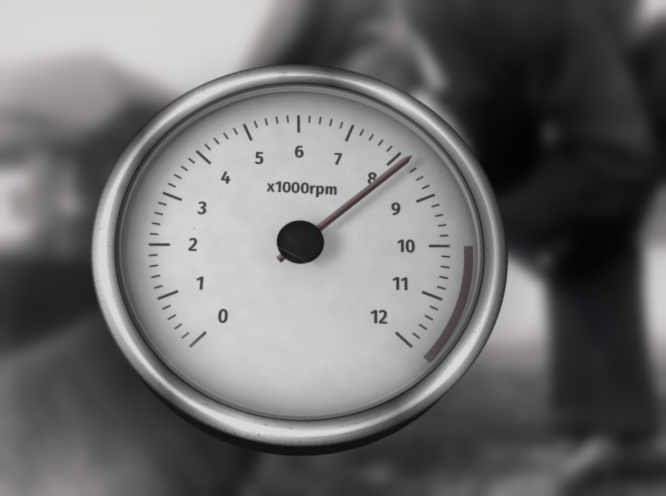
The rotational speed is 8200; rpm
